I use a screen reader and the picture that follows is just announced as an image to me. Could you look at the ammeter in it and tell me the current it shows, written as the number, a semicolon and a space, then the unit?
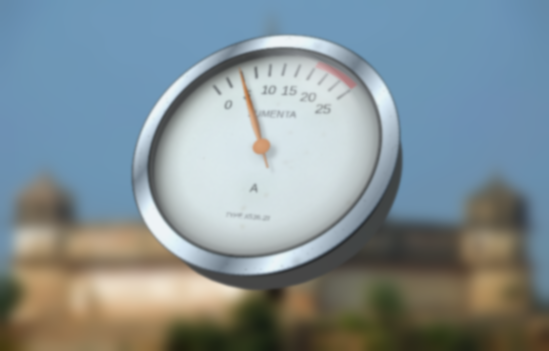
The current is 5; A
